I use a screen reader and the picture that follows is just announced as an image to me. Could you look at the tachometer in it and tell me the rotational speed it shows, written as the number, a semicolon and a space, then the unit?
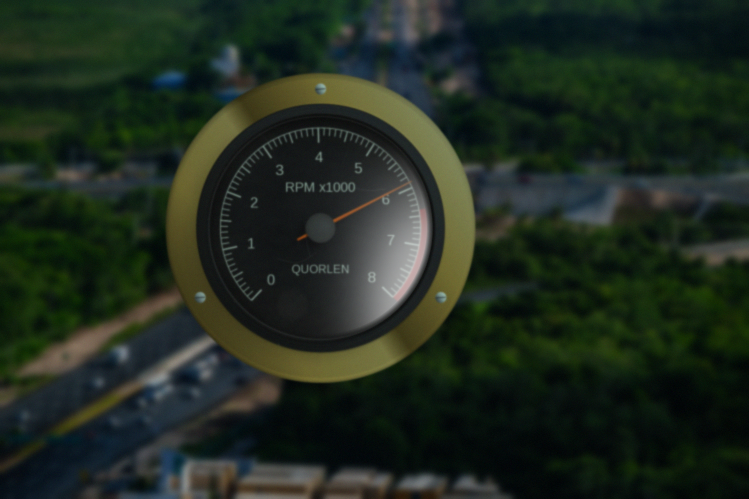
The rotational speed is 5900; rpm
